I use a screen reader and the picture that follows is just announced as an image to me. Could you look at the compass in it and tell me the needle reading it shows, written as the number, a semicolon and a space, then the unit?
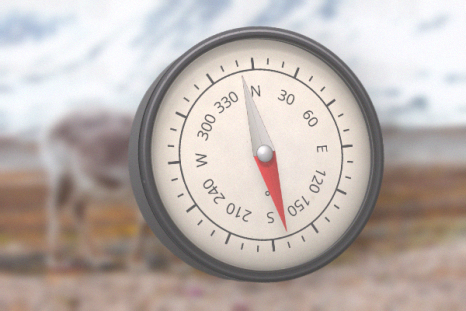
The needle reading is 170; °
